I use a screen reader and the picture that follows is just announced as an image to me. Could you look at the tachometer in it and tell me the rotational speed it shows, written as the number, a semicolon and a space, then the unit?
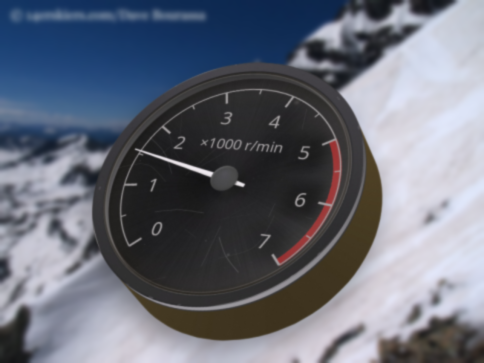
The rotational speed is 1500; rpm
